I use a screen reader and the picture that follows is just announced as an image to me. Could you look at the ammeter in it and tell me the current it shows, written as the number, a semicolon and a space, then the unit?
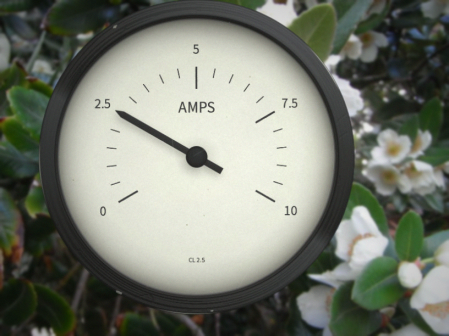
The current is 2.5; A
